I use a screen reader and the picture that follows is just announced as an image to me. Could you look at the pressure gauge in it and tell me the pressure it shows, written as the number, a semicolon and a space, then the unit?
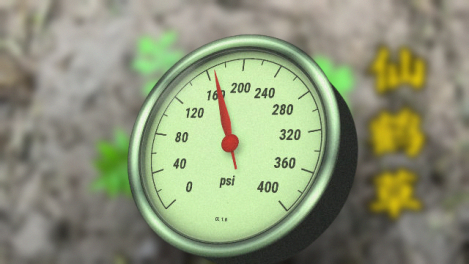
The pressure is 170; psi
